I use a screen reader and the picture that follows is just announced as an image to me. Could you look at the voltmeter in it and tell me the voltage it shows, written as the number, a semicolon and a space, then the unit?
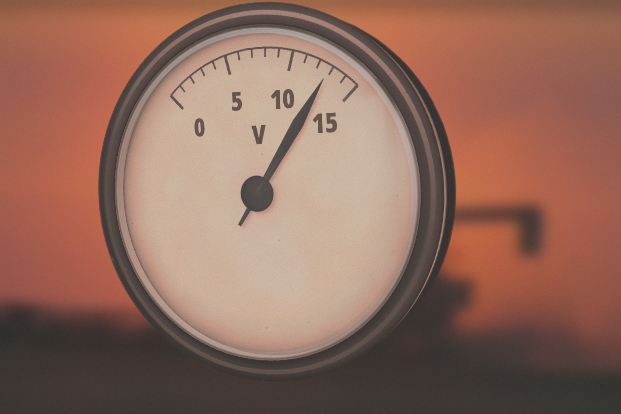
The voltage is 13; V
